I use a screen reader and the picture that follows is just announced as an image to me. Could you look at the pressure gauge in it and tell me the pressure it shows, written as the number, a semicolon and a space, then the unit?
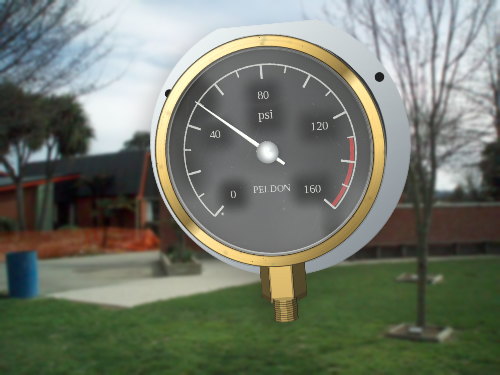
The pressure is 50; psi
